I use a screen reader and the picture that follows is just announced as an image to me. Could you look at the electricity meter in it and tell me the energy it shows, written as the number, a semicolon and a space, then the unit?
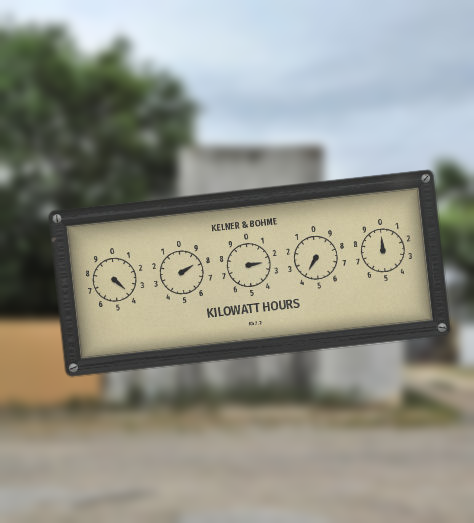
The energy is 38240; kWh
